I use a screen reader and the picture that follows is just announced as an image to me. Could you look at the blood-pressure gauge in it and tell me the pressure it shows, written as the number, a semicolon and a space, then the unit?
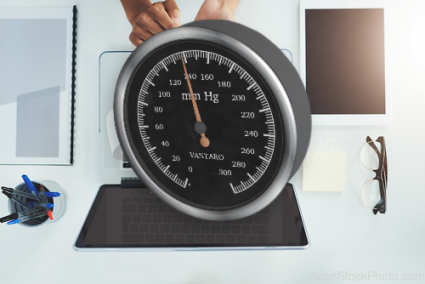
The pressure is 140; mmHg
